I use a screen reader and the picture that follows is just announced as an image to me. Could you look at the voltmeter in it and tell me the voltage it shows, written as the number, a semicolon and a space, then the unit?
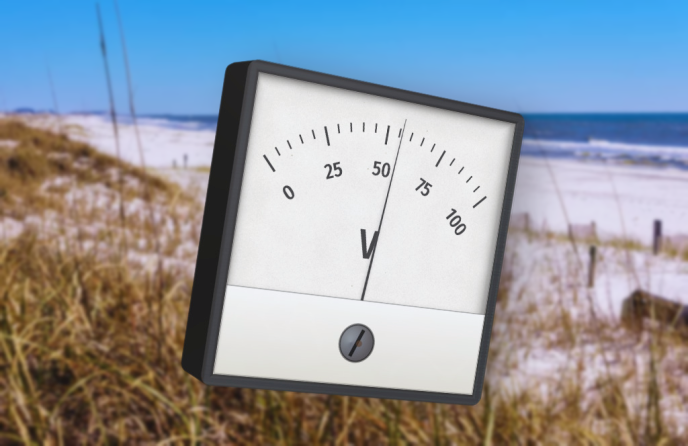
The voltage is 55; V
